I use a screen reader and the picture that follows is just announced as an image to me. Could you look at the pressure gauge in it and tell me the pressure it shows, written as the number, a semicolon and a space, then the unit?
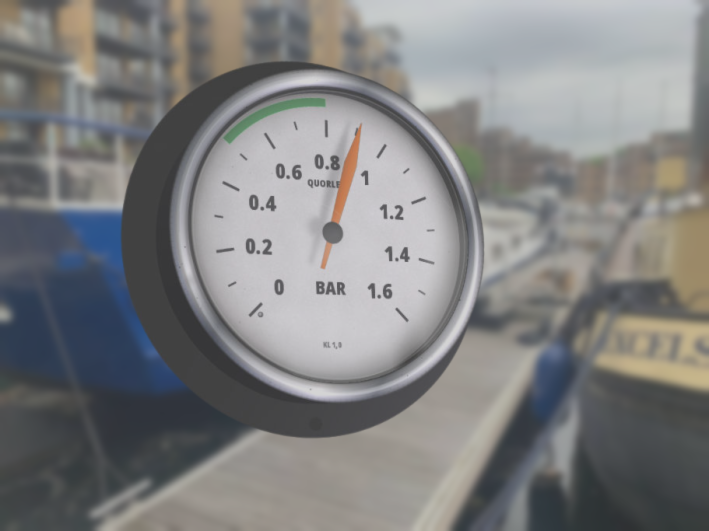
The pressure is 0.9; bar
